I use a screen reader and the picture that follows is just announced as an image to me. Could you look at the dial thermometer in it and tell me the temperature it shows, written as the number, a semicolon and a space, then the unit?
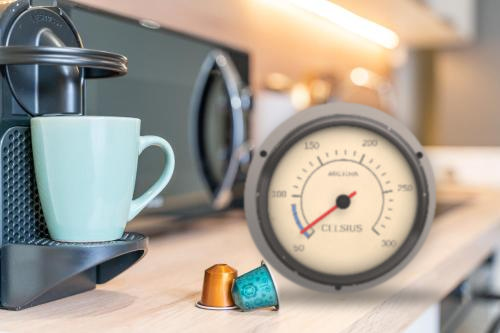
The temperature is 60; °C
